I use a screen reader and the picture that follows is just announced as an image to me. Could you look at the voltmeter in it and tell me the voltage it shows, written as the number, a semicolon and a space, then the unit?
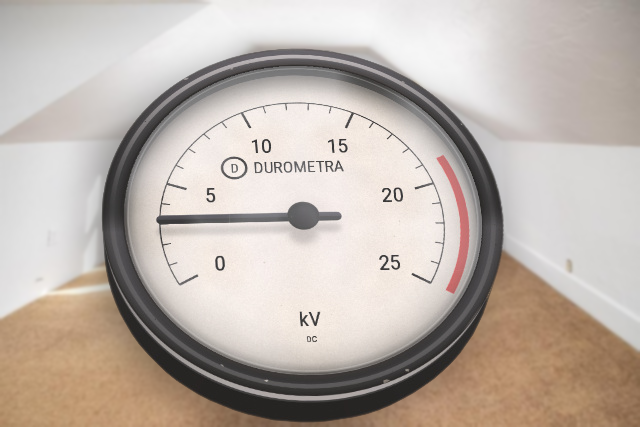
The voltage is 3; kV
